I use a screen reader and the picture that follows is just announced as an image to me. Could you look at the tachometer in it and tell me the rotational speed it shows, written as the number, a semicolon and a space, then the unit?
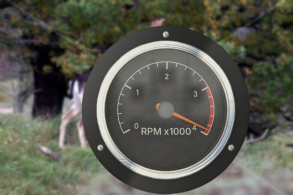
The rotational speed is 3900; rpm
